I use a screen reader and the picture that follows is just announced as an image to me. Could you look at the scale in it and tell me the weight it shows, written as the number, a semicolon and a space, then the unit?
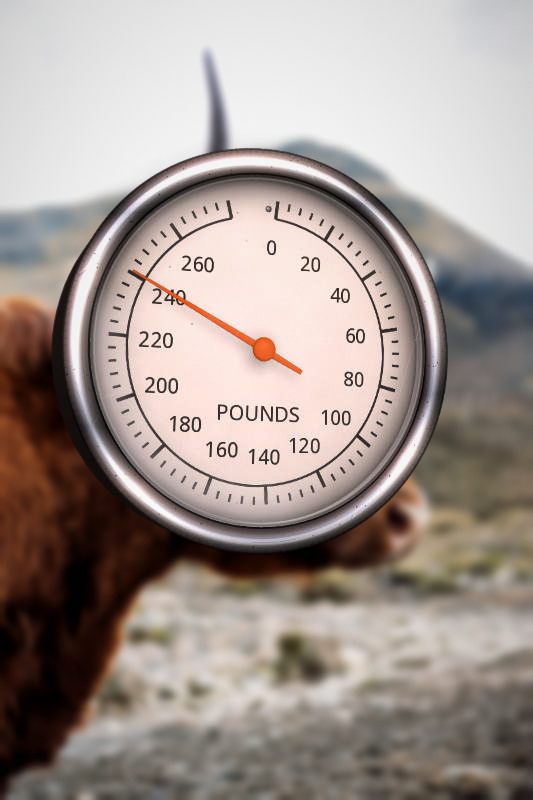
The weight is 240; lb
